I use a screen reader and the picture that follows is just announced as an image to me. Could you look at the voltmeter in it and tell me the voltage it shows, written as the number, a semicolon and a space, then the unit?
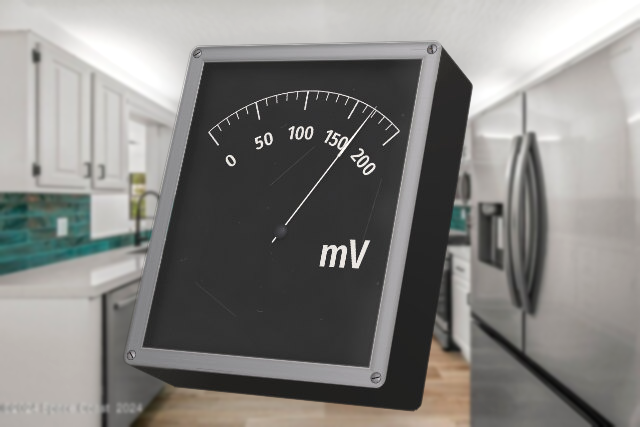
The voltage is 170; mV
